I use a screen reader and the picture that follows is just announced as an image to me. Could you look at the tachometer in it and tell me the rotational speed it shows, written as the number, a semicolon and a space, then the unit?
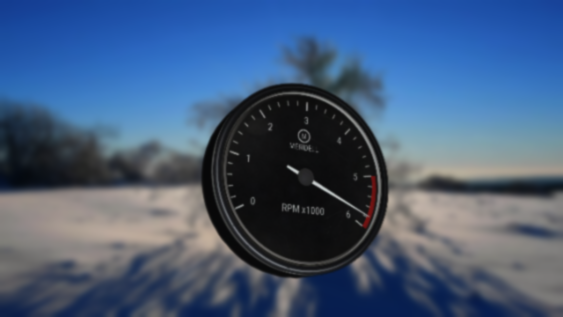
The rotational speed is 5800; rpm
